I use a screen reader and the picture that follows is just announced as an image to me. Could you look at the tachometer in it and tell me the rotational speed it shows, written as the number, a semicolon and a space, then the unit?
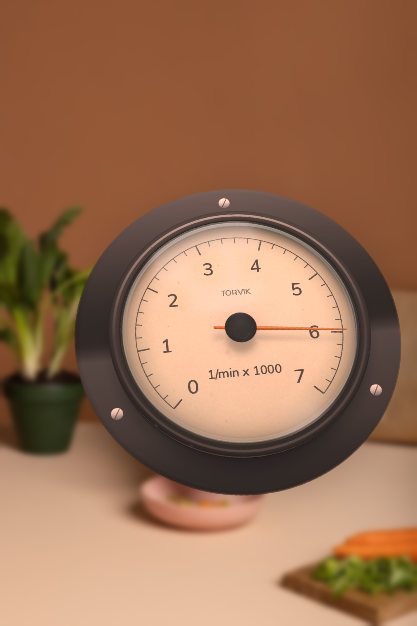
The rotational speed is 6000; rpm
